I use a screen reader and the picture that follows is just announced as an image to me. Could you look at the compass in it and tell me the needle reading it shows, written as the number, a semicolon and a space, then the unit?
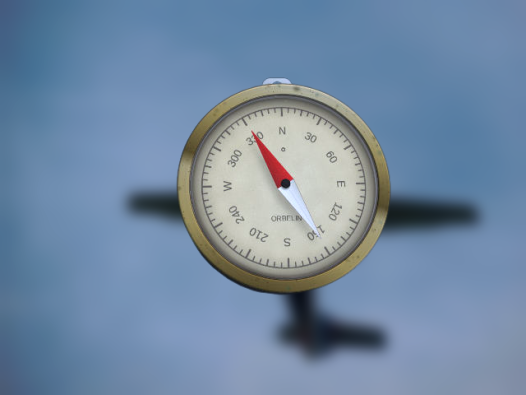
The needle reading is 330; °
